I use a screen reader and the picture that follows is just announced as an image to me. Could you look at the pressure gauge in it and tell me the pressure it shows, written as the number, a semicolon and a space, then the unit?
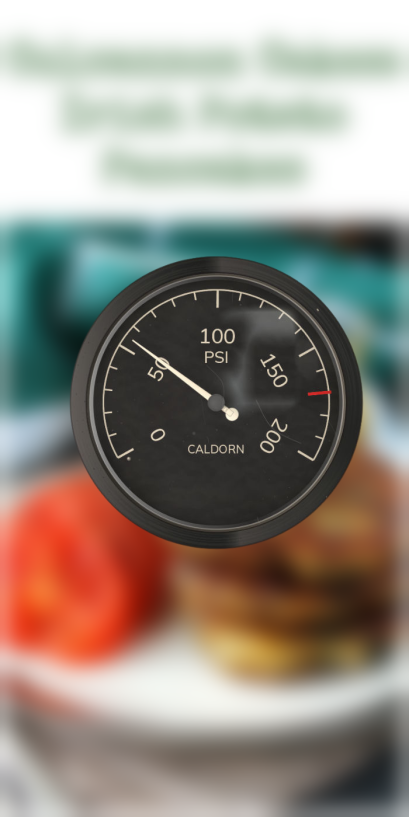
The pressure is 55; psi
